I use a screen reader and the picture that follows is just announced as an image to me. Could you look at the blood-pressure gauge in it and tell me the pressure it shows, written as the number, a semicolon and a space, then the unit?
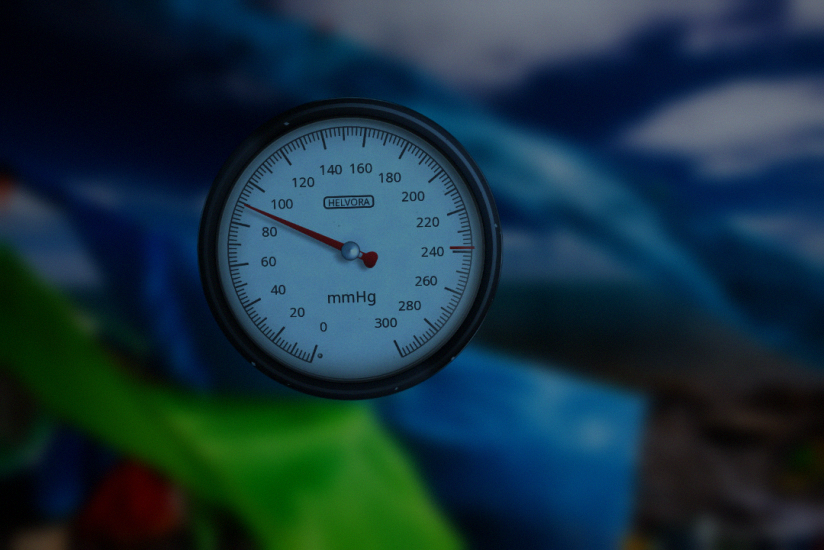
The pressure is 90; mmHg
